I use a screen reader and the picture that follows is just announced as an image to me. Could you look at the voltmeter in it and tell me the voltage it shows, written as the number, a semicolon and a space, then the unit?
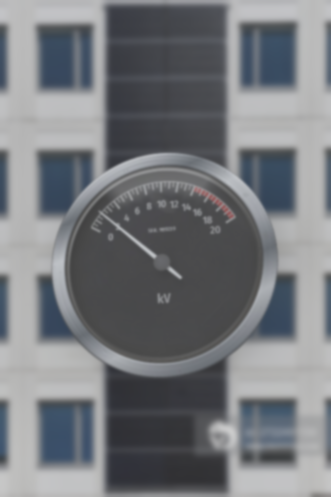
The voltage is 2; kV
